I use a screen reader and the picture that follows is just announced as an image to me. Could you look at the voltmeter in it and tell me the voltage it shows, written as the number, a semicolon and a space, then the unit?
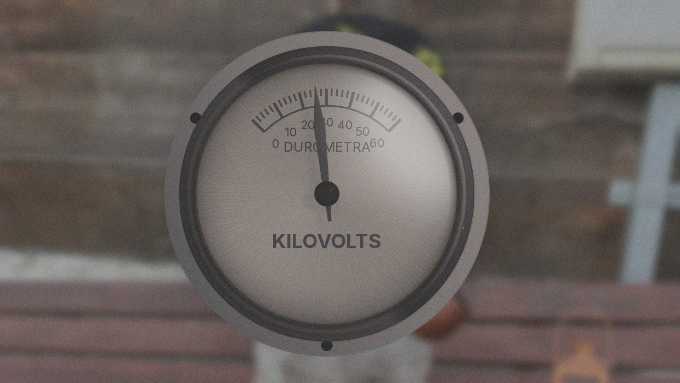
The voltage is 26; kV
